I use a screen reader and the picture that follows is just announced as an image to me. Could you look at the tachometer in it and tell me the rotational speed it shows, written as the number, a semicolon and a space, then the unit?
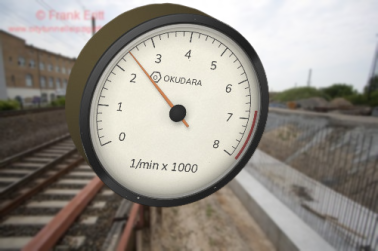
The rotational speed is 2400; rpm
